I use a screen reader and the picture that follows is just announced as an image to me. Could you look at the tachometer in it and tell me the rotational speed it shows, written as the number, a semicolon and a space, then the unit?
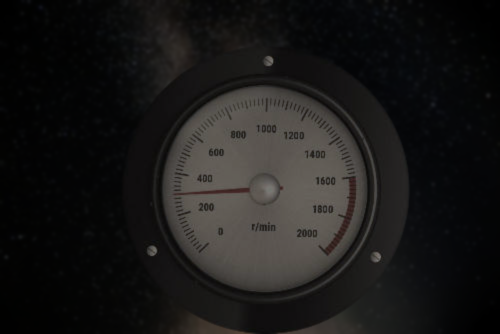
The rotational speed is 300; rpm
